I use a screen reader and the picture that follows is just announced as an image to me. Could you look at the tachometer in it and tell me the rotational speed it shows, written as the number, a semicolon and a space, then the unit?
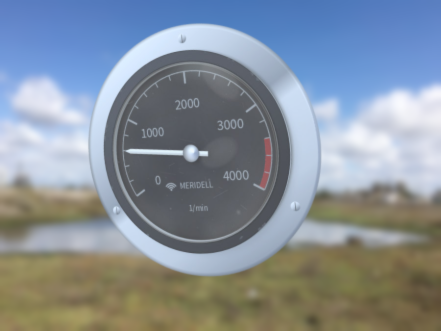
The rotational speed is 600; rpm
